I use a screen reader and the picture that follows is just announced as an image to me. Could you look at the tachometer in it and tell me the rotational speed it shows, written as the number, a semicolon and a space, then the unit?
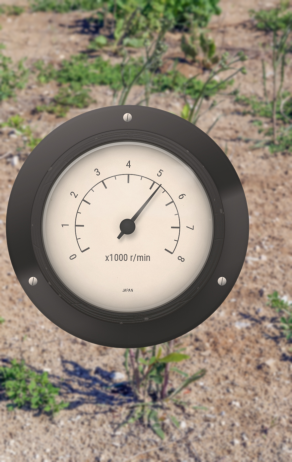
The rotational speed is 5250; rpm
